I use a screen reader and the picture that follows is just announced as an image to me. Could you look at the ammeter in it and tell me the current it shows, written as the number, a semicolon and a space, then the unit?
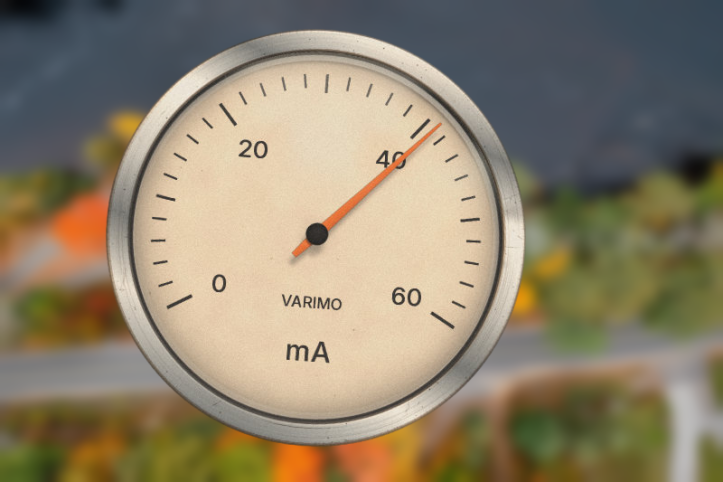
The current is 41; mA
